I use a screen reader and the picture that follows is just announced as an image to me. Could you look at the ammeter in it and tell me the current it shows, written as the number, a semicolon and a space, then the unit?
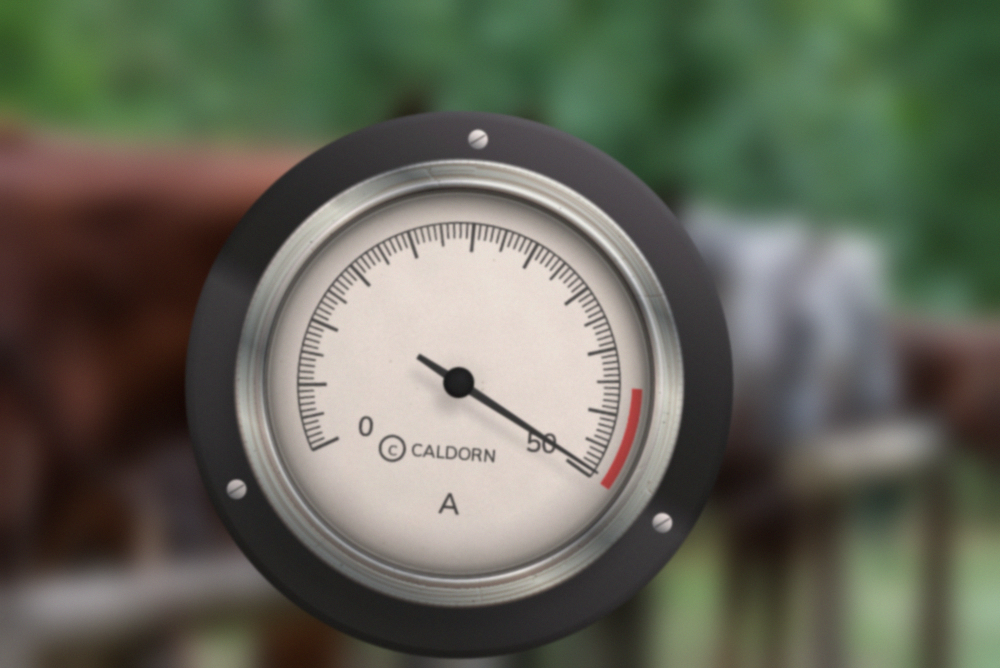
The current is 49.5; A
